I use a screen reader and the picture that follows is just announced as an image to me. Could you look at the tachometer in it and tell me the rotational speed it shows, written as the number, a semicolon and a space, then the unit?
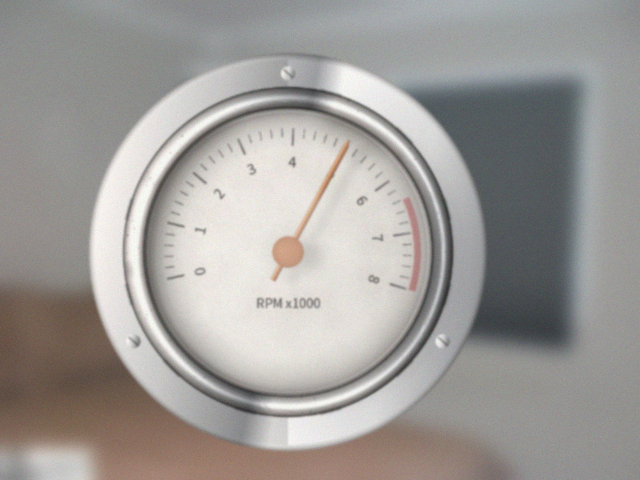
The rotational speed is 5000; rpm
